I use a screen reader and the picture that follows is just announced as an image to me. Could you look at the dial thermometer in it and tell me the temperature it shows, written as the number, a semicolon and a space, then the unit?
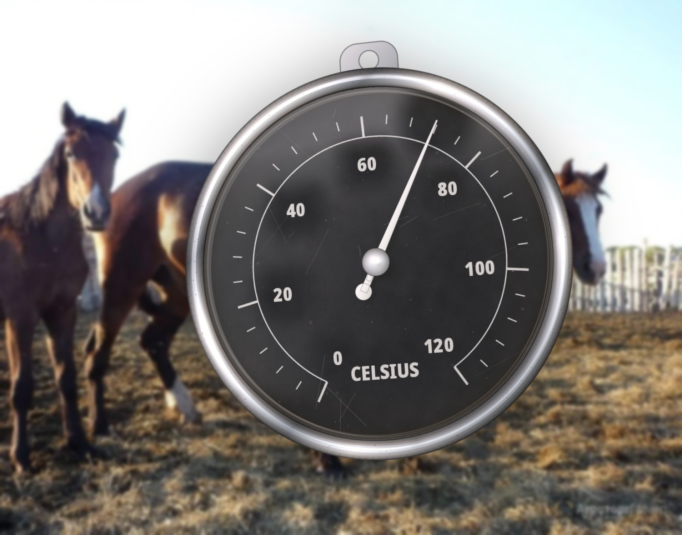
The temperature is 72; °C
